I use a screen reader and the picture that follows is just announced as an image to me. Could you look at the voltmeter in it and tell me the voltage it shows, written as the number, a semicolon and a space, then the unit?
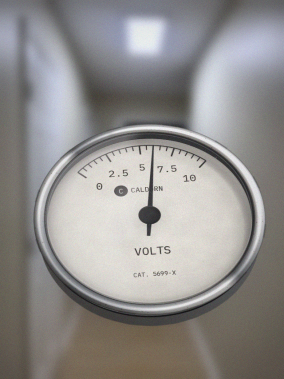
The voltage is 6; V
